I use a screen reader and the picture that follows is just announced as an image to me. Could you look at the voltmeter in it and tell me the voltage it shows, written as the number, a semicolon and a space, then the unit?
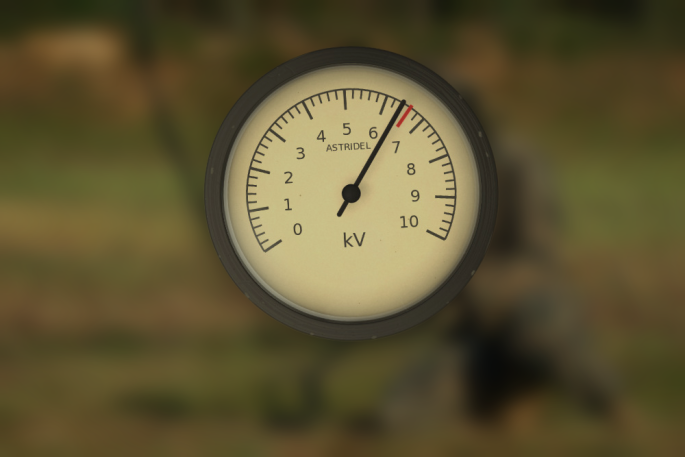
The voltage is 6.4; kV
